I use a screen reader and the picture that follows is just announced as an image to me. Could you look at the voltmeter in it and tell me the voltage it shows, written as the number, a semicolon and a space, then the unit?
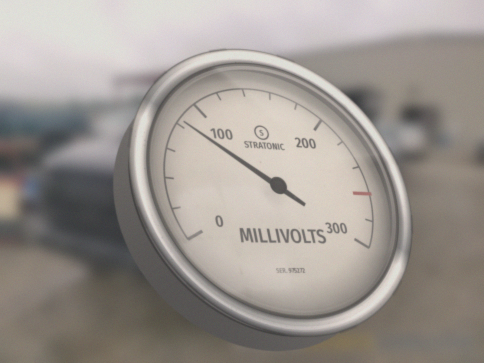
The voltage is 80; mV
